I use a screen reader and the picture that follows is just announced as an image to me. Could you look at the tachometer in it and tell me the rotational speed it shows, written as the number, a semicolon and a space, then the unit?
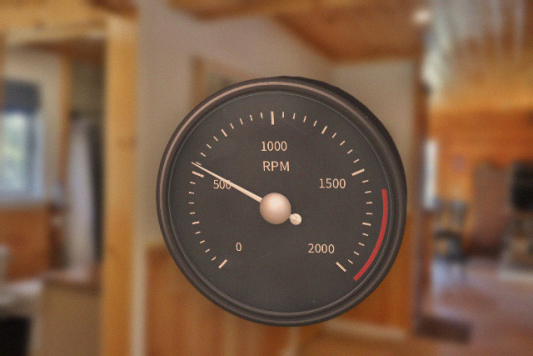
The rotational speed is 550; rpm
